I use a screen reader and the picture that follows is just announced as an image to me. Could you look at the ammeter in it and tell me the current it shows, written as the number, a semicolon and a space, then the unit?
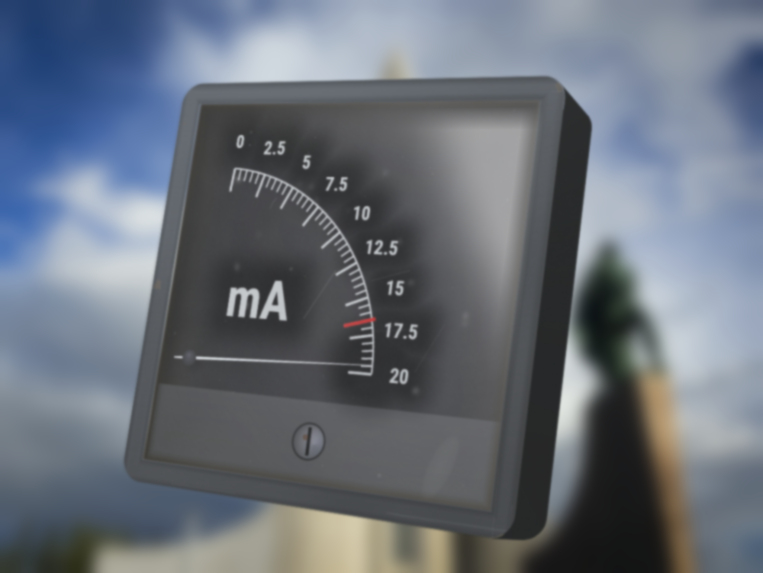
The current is 19.5; mA
